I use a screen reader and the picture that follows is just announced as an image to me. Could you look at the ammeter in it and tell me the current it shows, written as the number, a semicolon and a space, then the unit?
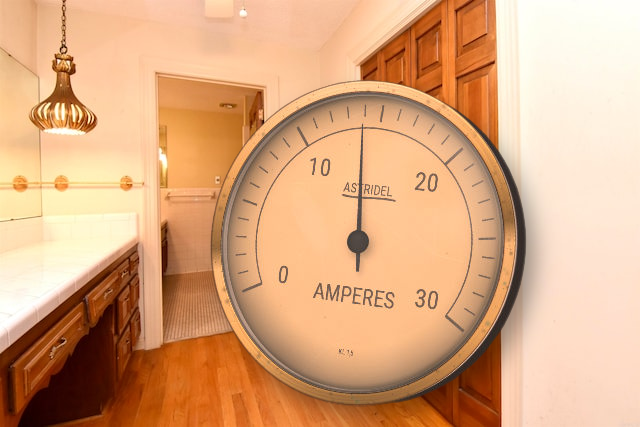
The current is 14; A
